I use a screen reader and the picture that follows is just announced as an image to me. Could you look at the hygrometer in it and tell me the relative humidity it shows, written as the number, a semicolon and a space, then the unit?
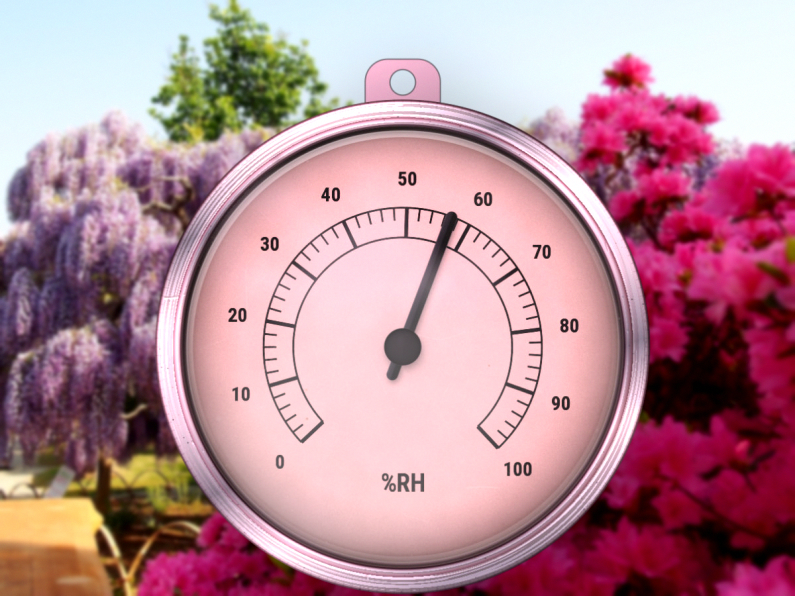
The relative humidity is 57; %
